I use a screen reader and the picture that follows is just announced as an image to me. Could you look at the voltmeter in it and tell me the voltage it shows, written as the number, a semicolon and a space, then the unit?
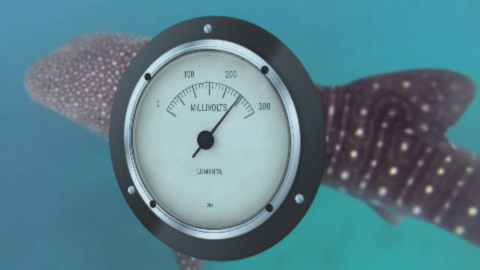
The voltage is 250; mV
